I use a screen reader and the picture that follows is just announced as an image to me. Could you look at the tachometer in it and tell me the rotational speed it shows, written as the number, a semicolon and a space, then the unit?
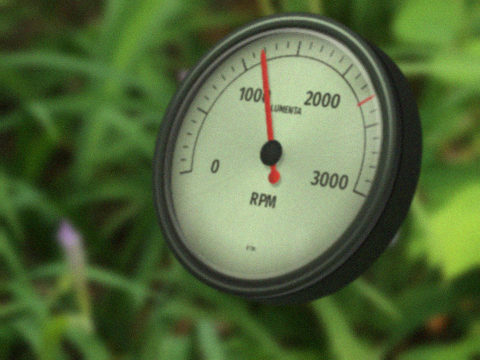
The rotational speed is 1200; rpm
